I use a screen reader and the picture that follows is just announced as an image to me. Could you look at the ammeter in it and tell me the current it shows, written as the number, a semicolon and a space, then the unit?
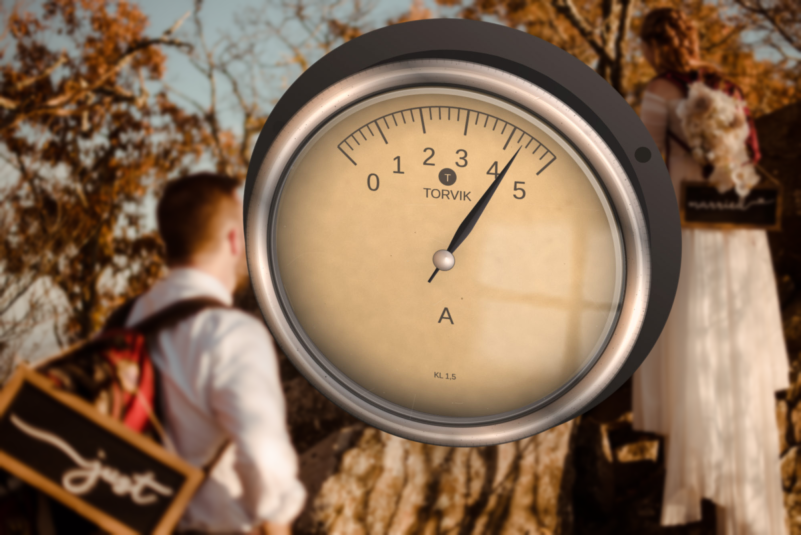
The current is 4.3; A
